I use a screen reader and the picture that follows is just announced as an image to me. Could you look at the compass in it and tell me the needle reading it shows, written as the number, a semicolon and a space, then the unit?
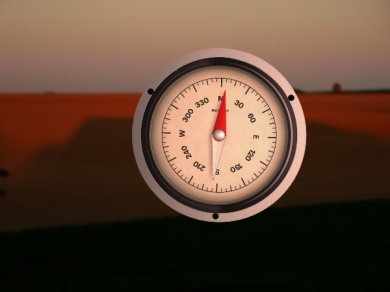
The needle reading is 5; °
